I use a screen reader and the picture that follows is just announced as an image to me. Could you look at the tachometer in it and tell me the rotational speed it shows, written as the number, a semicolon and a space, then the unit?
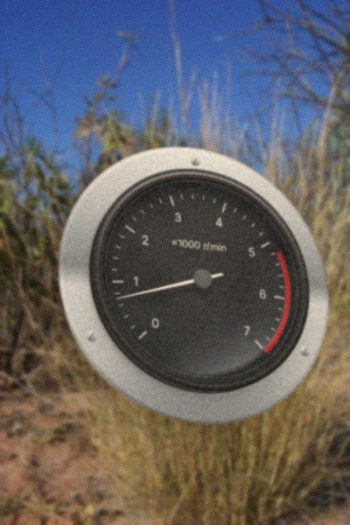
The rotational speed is 700; rpm
